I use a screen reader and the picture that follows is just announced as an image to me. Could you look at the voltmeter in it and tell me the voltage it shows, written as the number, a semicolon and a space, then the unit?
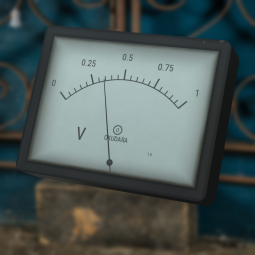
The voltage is 0.35; V
